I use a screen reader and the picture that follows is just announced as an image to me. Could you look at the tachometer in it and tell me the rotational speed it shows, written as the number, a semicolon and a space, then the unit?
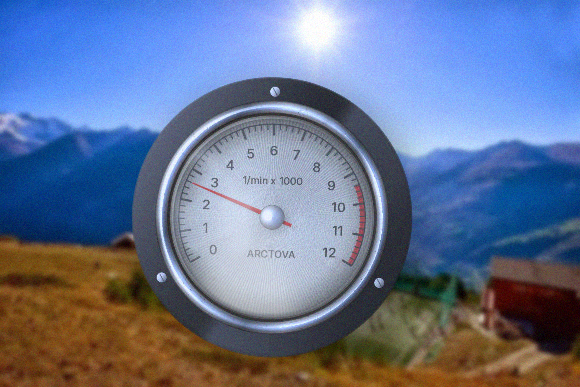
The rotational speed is 2600; rpm
